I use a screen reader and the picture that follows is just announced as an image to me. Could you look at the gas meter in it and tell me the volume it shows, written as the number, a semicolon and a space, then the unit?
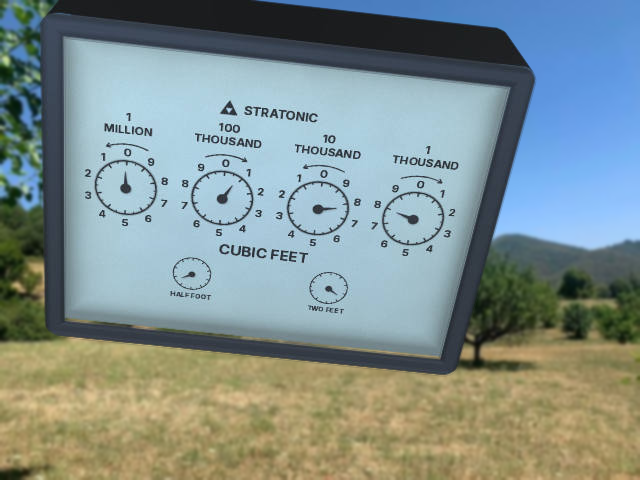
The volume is 7800; ft³
